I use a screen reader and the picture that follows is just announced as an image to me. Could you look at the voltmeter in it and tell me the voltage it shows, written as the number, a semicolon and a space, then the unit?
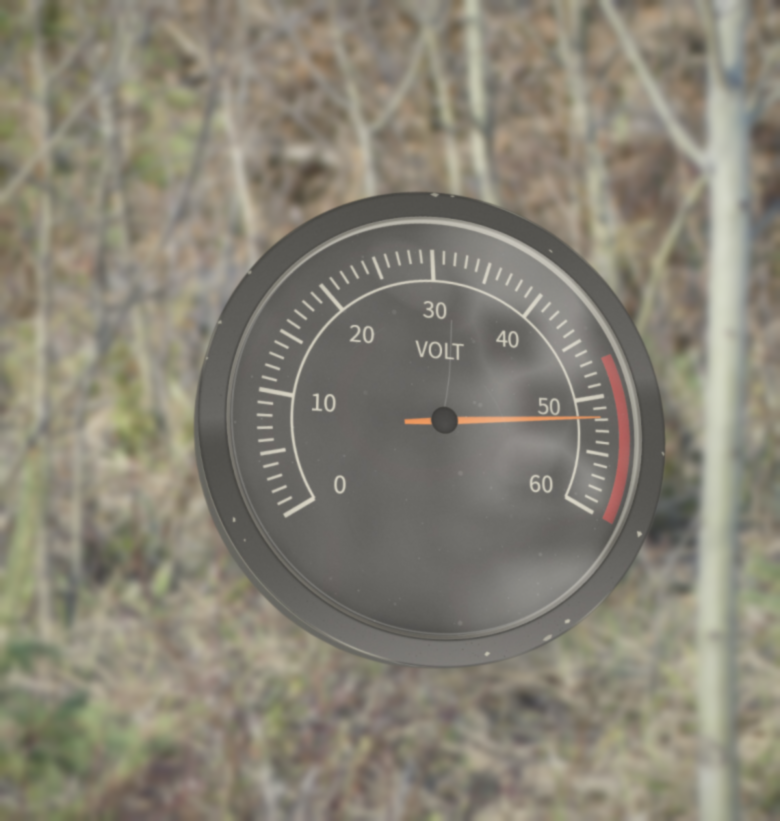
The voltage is 52; V
